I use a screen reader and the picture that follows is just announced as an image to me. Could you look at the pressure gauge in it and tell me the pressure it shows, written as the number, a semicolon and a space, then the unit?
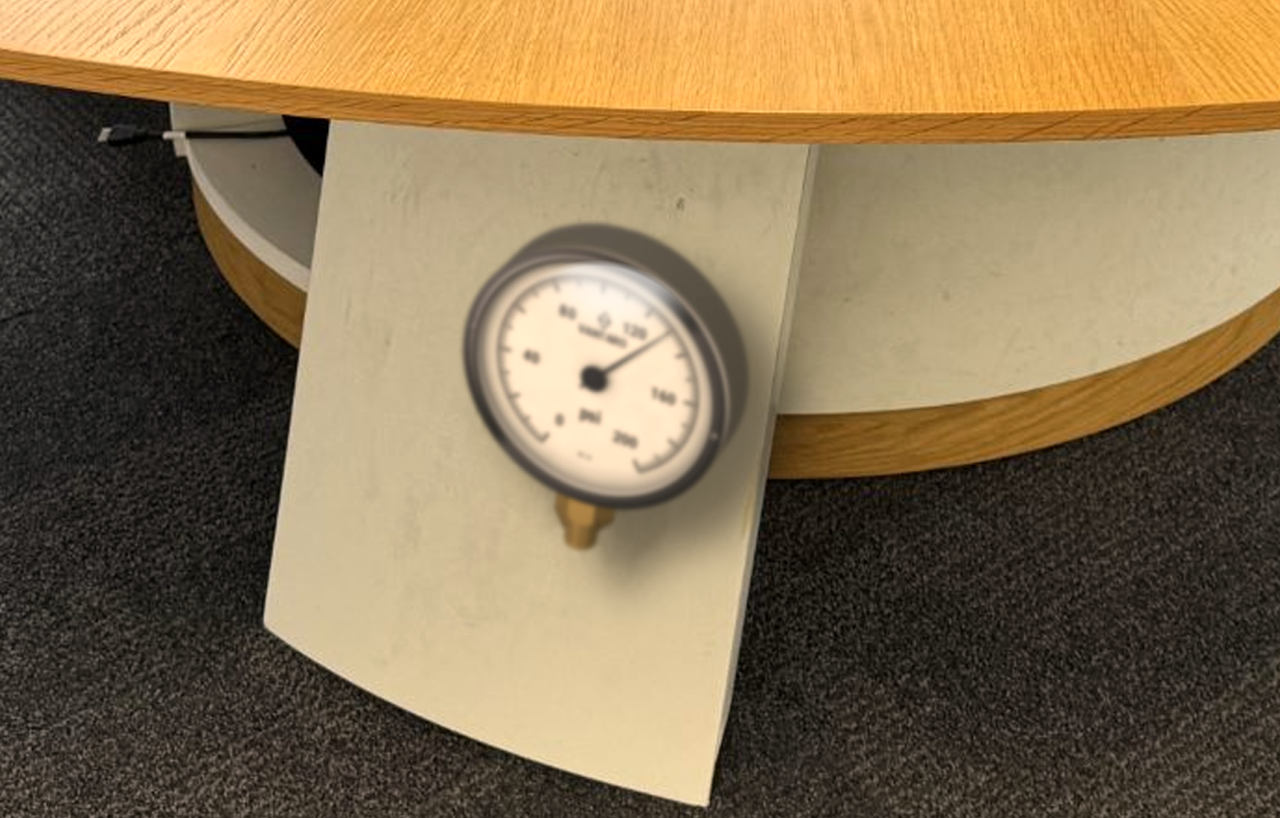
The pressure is 130; psi
